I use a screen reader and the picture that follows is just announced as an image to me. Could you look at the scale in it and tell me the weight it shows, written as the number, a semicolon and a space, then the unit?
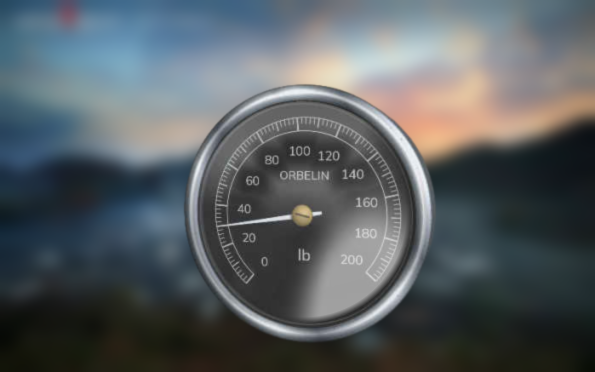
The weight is 30; lb
